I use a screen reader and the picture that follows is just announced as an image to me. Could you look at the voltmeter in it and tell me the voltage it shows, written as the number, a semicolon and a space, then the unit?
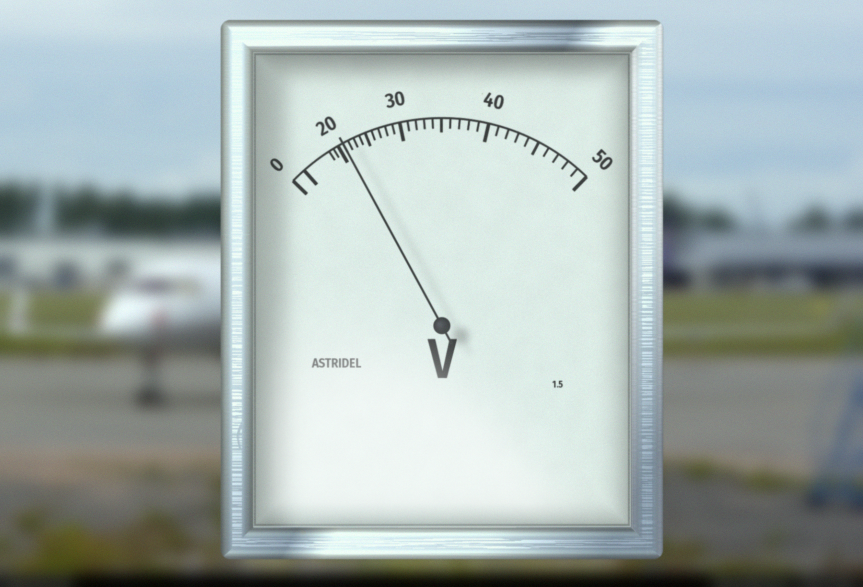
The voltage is 21; V
